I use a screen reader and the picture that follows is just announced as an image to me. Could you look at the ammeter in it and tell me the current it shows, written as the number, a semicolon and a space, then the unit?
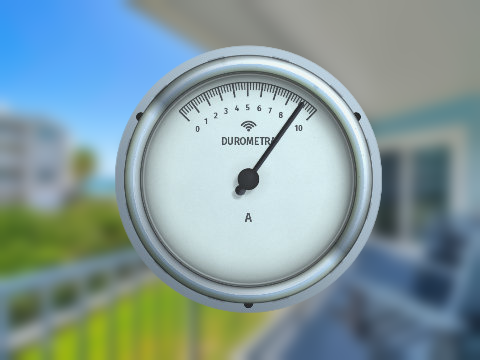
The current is 9; A
